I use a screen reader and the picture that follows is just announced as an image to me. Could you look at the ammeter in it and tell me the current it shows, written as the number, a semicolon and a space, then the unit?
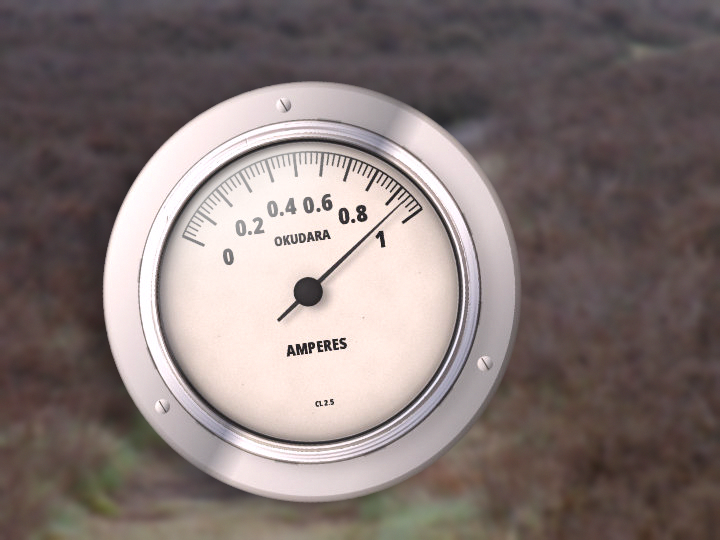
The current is 0.94; A
